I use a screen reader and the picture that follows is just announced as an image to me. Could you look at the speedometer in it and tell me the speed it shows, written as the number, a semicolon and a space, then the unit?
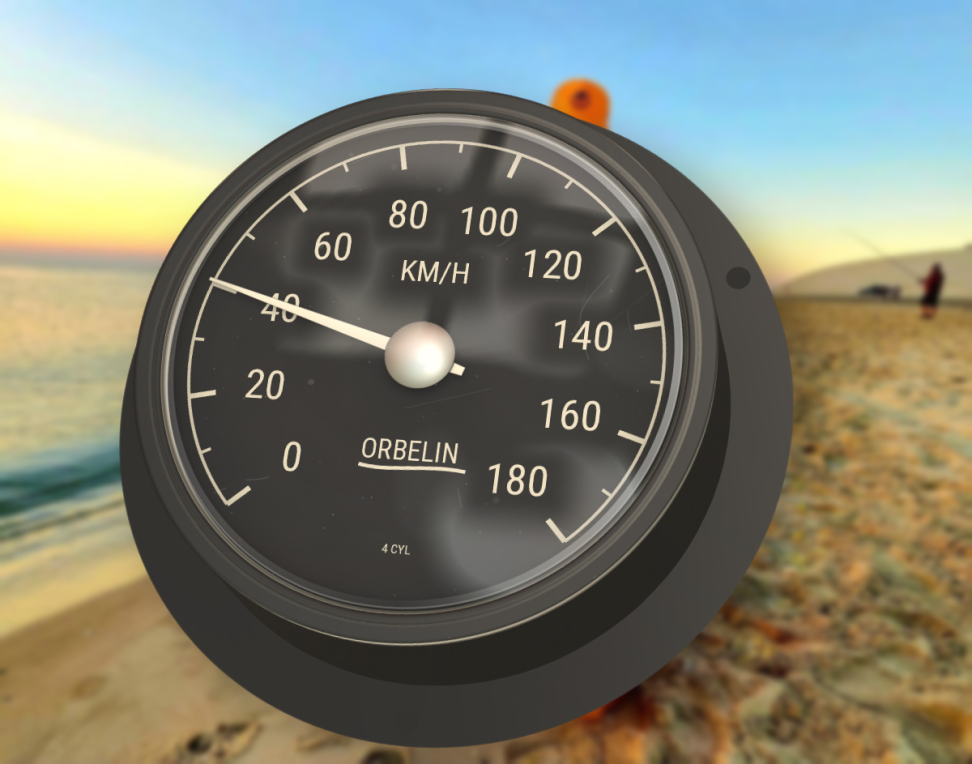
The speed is 40; km/h
